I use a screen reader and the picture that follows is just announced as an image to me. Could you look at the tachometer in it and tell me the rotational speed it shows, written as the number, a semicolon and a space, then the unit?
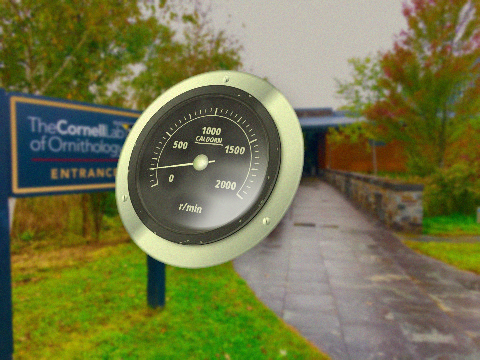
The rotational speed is 150; rpm
